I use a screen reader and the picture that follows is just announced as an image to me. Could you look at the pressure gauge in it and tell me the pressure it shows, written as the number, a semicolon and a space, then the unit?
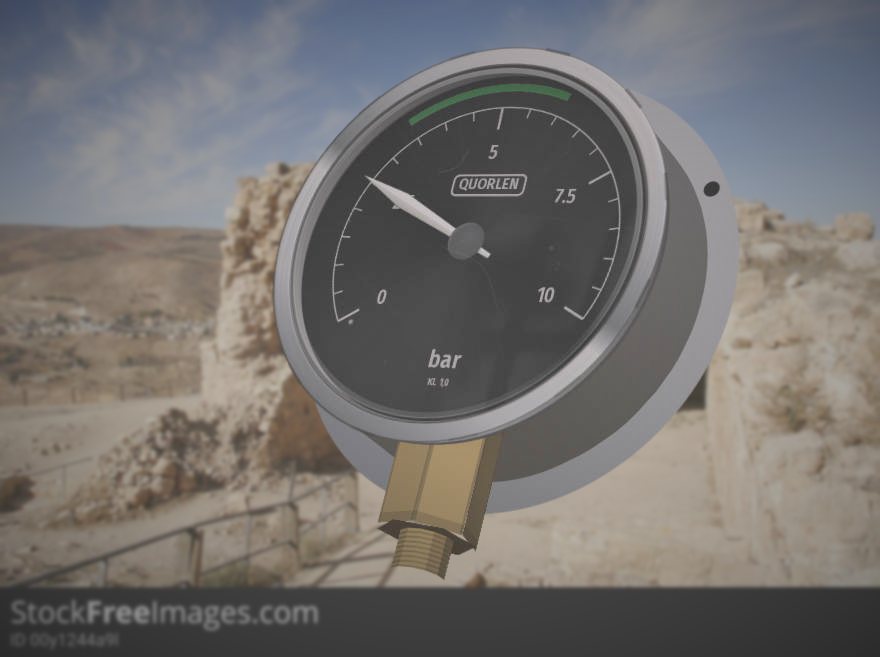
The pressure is 2.5; bar
